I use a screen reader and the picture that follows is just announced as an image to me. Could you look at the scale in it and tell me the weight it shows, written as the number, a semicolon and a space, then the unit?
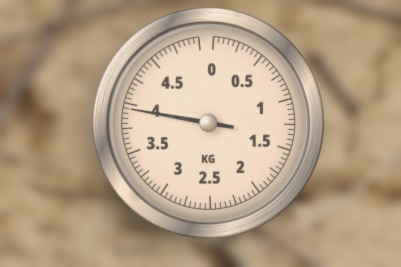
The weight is 3.95; kg
